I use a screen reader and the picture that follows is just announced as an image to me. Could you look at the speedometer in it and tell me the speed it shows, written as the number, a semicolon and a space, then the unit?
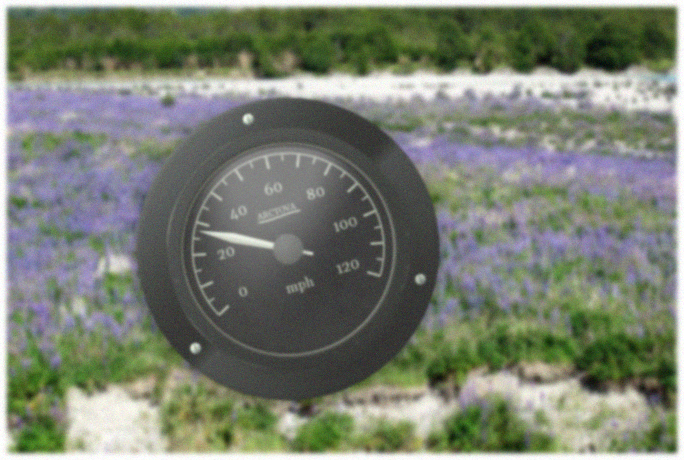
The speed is 27.5; mph
